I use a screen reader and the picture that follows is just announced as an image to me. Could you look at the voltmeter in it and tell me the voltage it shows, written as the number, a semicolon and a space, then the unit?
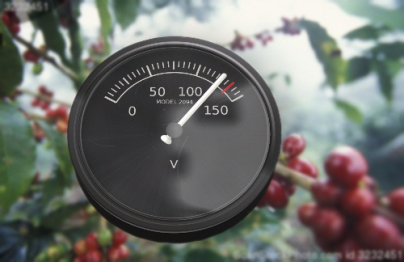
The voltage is 125; V
